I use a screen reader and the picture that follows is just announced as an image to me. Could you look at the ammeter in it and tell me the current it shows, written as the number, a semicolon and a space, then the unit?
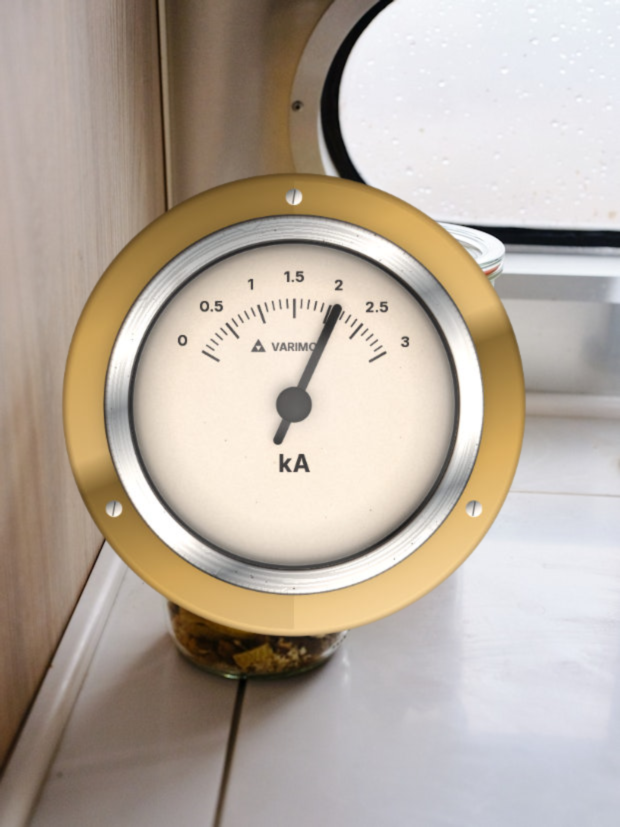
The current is 2.1; kA
